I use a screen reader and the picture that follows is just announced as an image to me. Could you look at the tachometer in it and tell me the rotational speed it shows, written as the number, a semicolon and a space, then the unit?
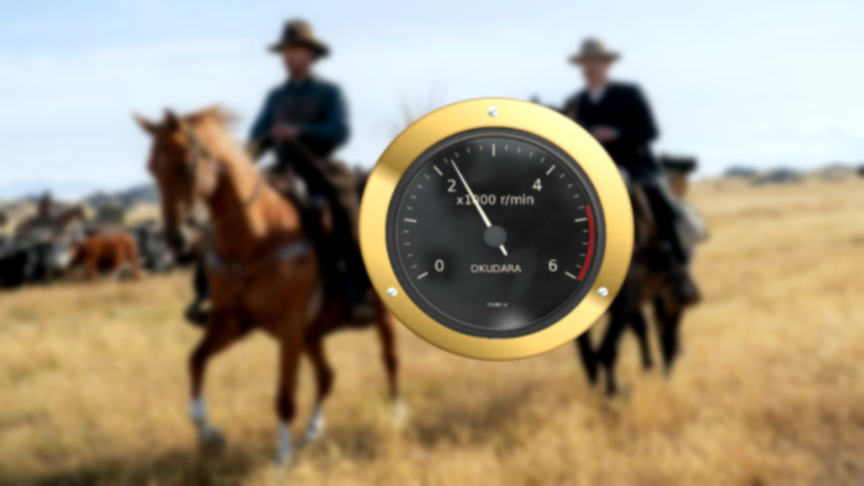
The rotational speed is 2300; rpm
